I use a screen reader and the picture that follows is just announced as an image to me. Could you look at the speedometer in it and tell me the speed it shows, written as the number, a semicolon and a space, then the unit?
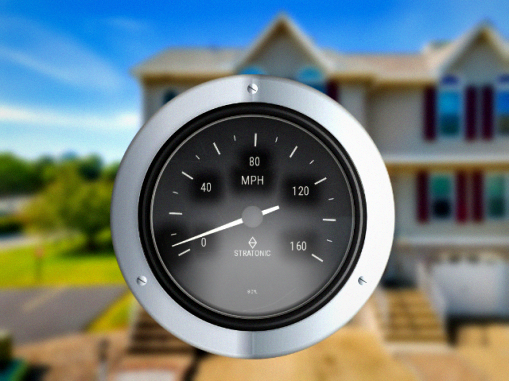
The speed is 5; mph
